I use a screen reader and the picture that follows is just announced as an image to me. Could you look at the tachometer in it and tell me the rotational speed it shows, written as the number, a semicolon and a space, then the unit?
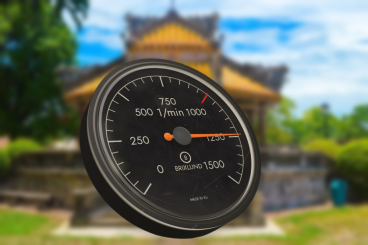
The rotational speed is 1250; rpm
